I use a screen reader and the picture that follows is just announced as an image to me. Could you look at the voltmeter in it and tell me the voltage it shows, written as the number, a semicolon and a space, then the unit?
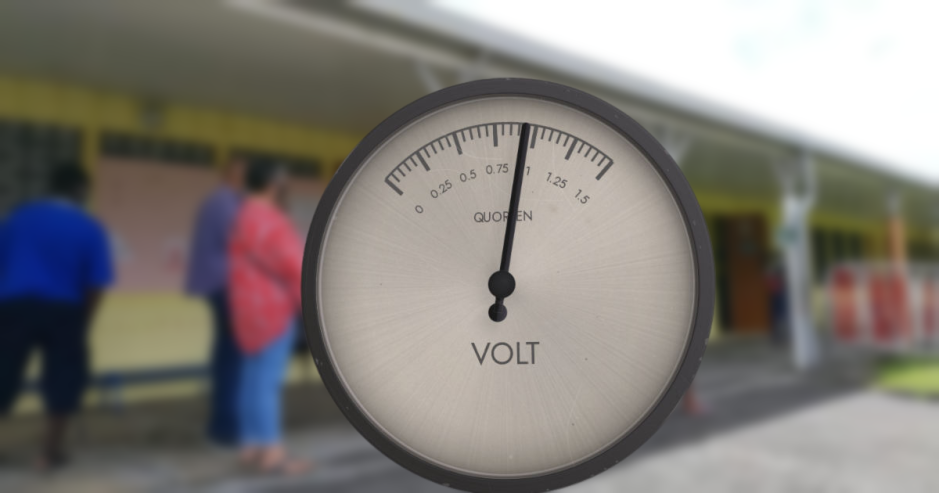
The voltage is 0.95; V
